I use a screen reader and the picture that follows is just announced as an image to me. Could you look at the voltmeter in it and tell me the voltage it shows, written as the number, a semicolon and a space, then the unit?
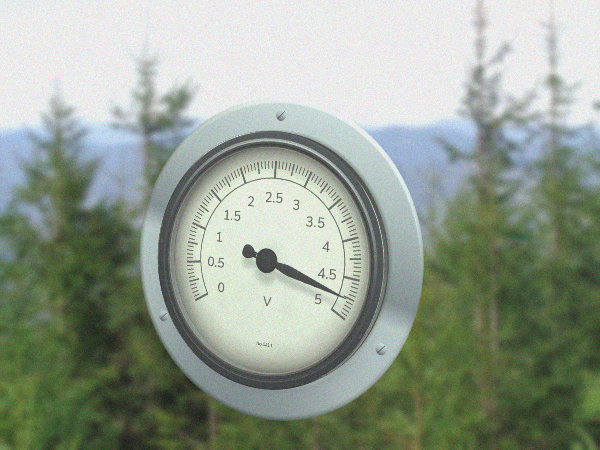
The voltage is 4.75; V
